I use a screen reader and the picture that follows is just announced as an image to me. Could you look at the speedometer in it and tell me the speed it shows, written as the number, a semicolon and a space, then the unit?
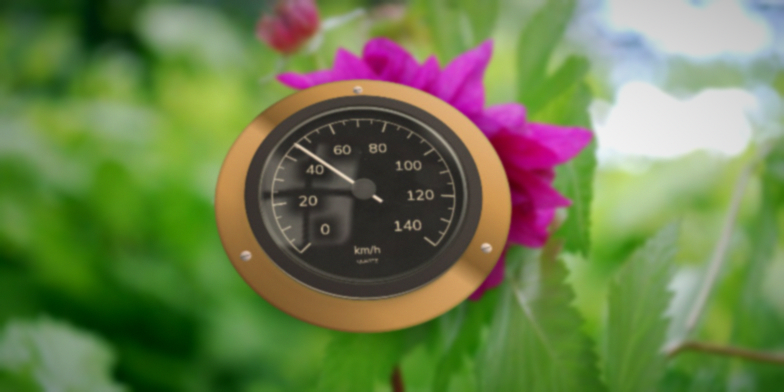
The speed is 45; km/h
